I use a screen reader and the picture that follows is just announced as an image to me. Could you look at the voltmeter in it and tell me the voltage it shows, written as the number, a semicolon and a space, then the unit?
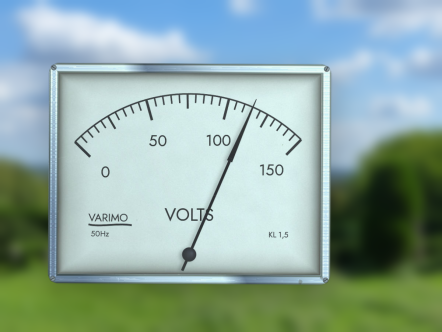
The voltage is 115; V
